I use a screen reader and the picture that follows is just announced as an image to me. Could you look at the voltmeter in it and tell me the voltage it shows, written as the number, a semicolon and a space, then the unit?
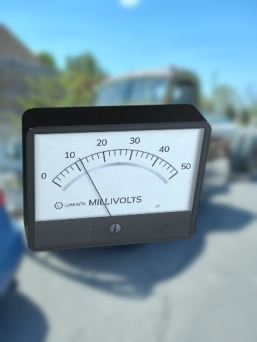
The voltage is 12; mV
